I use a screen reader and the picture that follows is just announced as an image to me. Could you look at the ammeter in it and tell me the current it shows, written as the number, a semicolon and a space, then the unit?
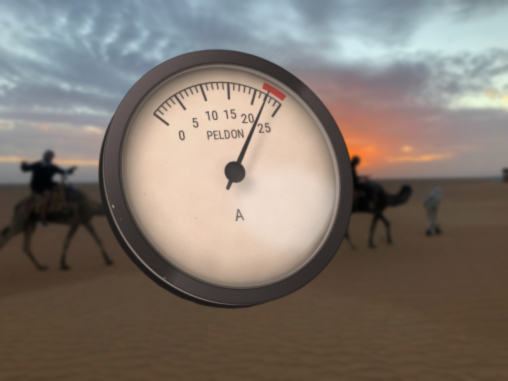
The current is 22; A
